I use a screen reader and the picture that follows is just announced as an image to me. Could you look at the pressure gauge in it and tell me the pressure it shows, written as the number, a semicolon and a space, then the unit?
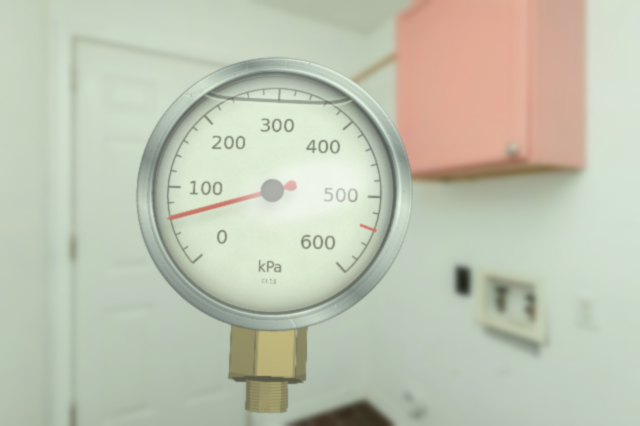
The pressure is 60; kPa
